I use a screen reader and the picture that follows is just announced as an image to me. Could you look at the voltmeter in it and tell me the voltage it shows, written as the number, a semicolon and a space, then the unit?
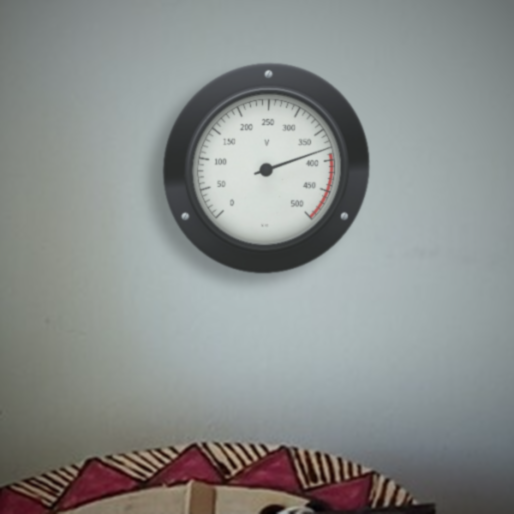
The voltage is 380; V
